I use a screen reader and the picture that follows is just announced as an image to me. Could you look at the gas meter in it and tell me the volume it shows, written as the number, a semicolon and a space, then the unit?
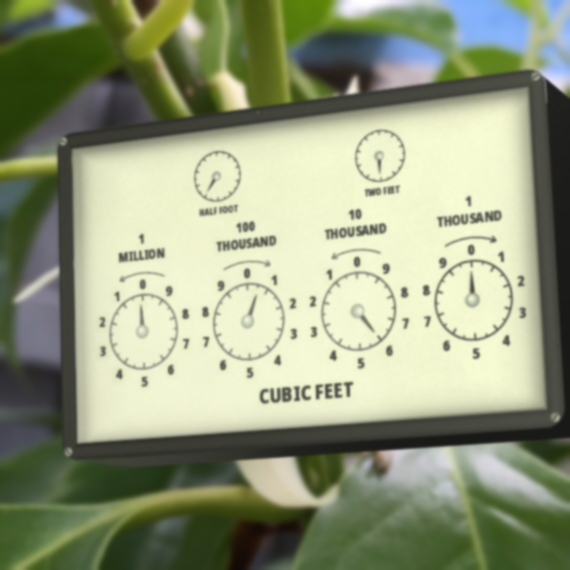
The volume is 6000; ft³
